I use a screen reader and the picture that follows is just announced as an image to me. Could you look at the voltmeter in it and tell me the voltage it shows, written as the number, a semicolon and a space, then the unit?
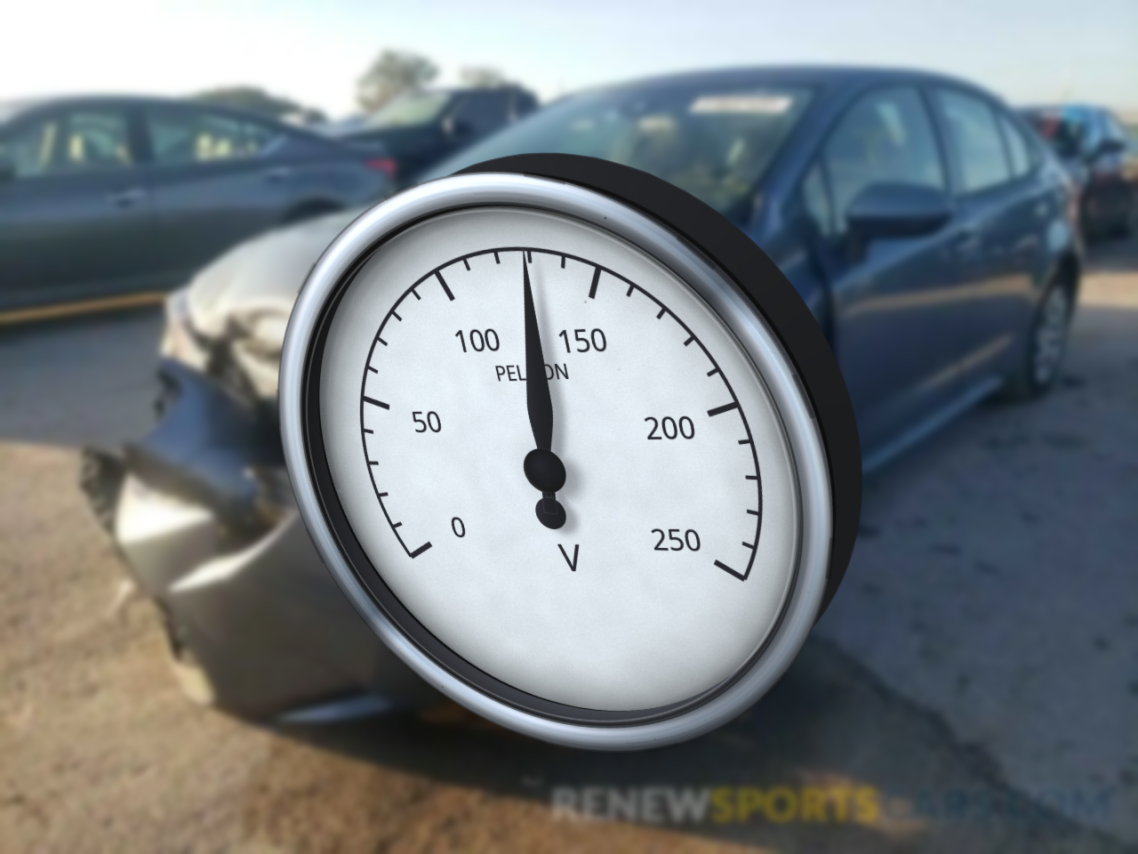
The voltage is 130; V
